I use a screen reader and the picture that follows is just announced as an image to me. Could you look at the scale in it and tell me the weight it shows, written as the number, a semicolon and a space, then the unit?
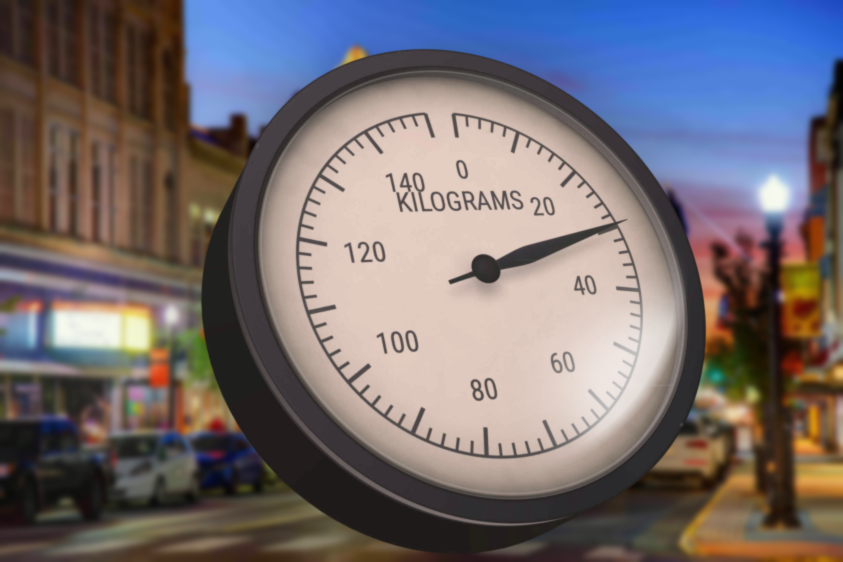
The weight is 30; kg
